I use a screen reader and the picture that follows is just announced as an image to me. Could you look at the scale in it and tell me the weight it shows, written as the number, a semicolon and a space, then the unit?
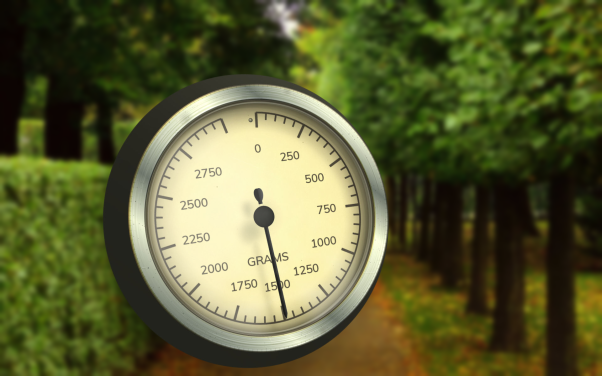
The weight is 1500; g
